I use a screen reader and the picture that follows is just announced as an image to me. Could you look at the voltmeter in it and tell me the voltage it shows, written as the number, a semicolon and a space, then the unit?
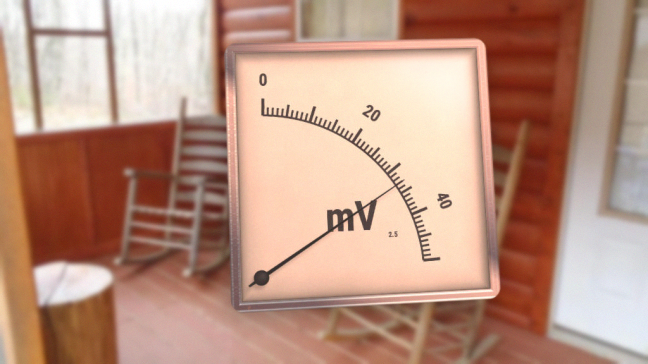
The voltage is 33; mV
